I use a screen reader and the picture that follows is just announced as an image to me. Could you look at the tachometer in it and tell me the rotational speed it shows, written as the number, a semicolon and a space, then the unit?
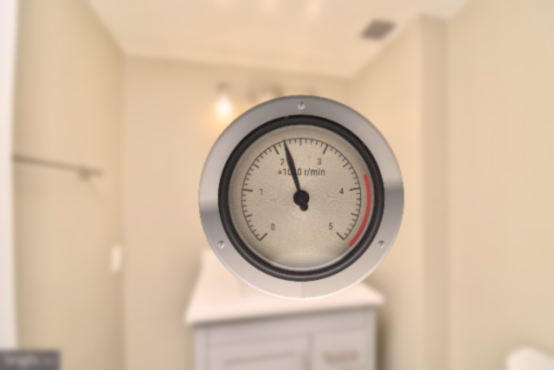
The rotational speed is 2200; rpm
